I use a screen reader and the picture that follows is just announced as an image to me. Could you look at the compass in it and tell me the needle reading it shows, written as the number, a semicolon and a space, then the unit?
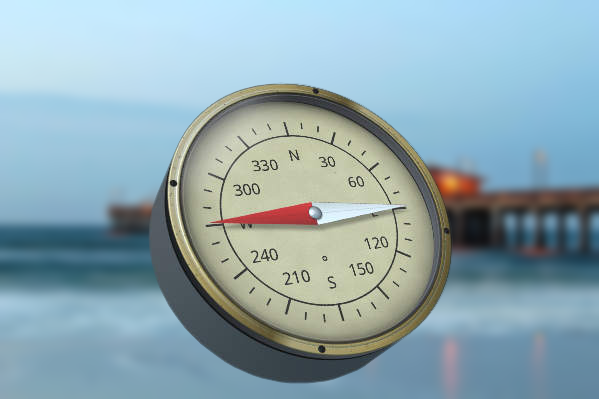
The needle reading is 270; °
